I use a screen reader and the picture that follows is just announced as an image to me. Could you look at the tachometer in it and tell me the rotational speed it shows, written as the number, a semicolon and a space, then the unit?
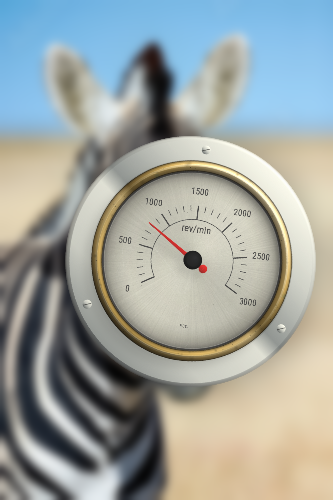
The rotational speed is 800; rpm
